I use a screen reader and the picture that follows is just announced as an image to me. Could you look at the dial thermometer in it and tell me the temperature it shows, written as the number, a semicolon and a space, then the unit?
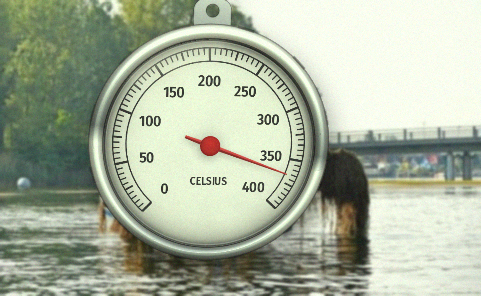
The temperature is 365; °C
